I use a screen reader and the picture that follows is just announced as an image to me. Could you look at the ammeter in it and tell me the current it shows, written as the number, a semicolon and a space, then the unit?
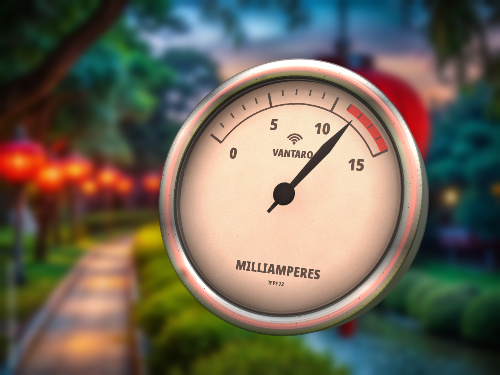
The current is 12; mA
